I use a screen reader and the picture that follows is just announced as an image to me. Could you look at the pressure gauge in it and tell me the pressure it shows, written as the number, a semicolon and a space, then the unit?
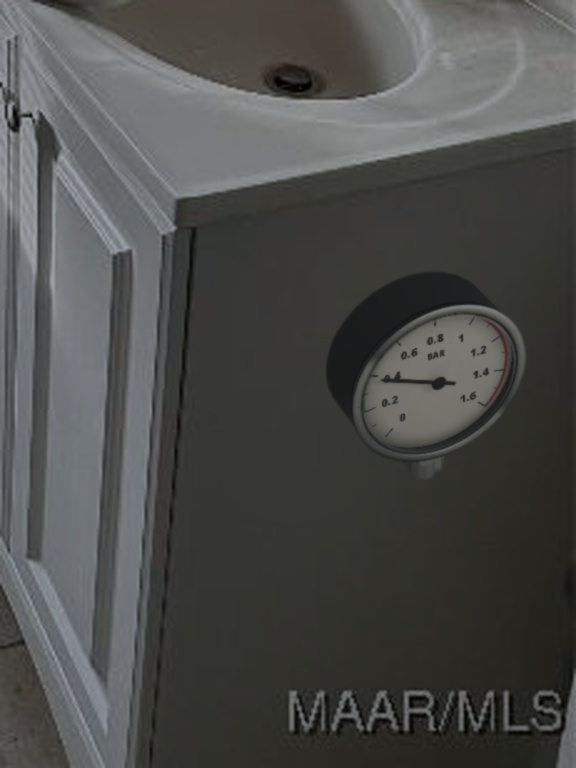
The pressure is 0.4; bar
